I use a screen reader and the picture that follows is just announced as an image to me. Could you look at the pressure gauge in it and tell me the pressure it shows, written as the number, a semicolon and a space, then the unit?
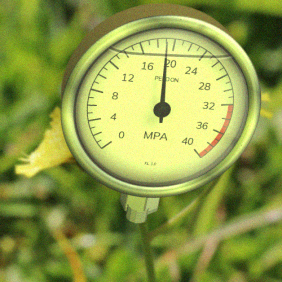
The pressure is 19; MPa
